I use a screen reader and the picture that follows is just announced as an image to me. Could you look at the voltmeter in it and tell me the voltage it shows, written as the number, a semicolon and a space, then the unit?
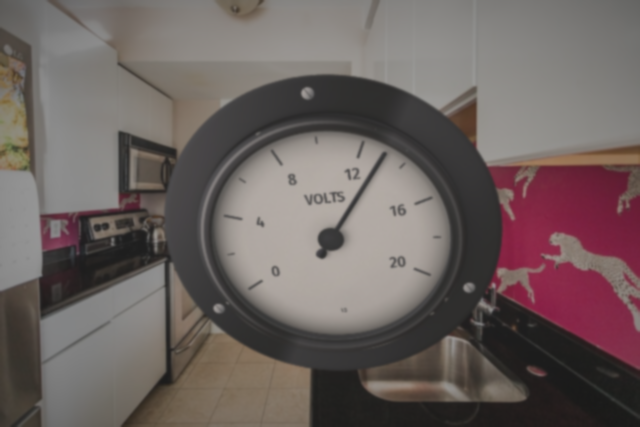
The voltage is 13; V
